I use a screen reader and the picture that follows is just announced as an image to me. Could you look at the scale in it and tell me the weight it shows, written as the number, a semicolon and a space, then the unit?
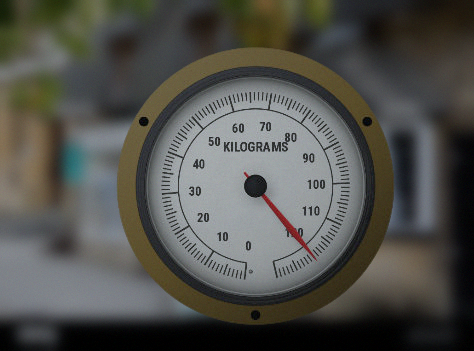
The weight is 120; kg
